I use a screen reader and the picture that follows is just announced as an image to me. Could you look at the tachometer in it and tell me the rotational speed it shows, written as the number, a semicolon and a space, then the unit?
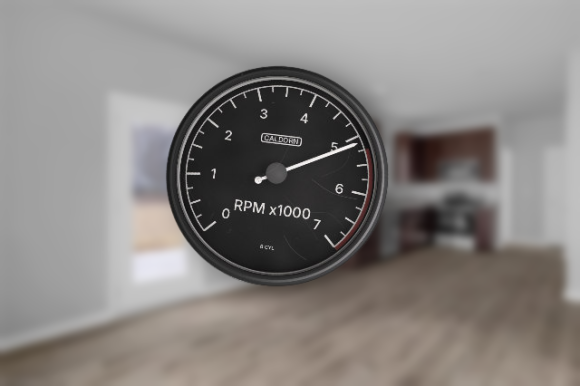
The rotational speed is 5125; rpm
